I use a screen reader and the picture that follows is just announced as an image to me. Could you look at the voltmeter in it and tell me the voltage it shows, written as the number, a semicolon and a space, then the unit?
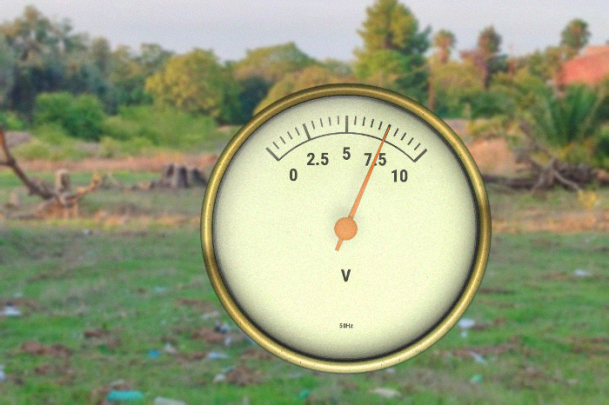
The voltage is 7.5; V
